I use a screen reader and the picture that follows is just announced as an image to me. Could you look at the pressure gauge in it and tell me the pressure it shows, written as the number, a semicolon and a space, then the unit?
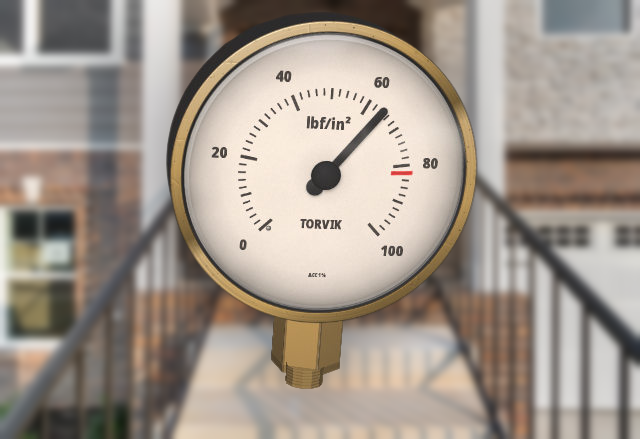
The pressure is 64; psi
